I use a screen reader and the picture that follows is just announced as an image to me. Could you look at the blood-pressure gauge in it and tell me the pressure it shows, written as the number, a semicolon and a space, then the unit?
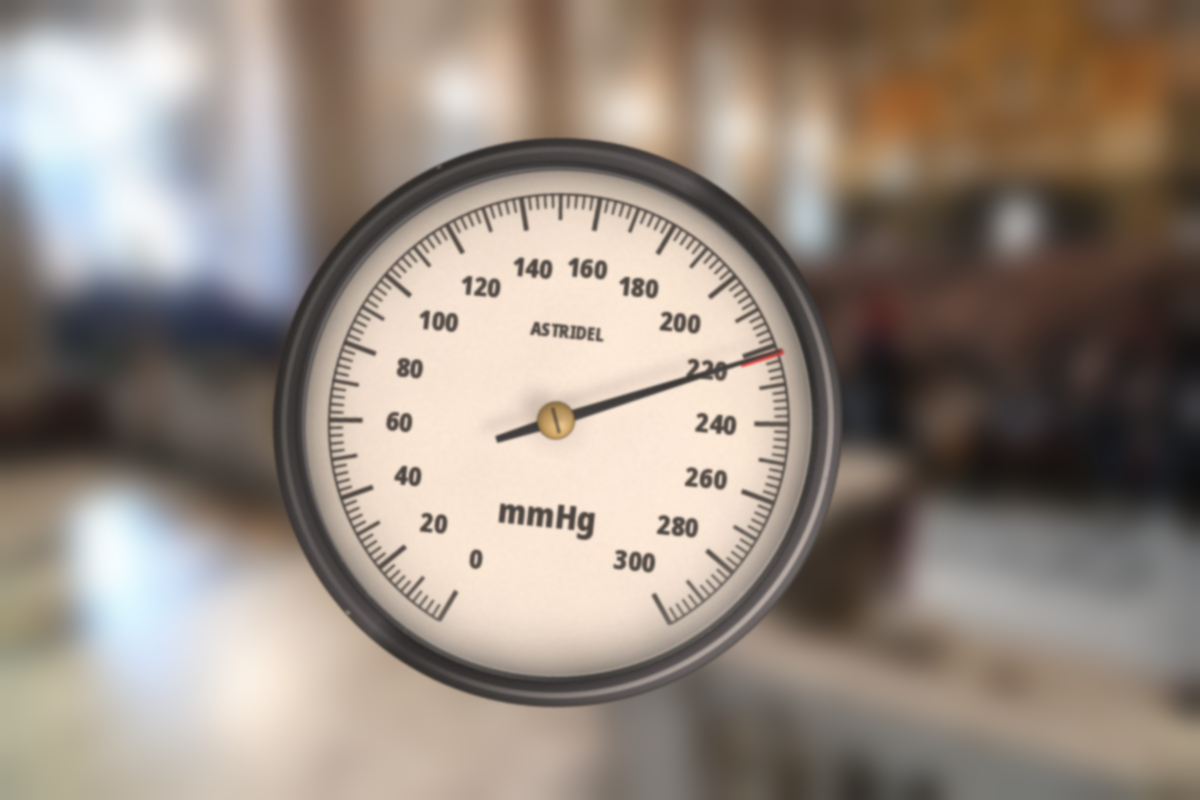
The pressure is 222; mmHg
